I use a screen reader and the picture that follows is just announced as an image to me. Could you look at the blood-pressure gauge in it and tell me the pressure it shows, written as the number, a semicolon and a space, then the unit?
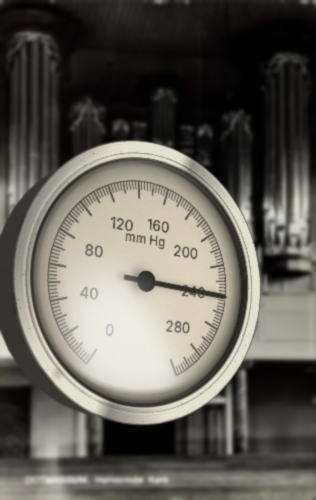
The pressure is 240; mmHg
